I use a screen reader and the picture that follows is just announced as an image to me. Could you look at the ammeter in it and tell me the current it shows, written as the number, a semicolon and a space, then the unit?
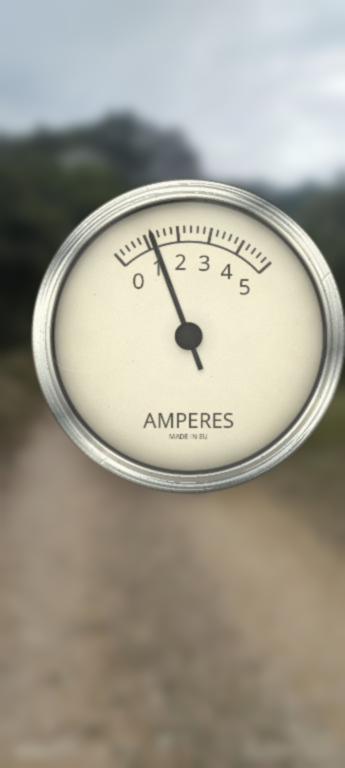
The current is 1.2; A
